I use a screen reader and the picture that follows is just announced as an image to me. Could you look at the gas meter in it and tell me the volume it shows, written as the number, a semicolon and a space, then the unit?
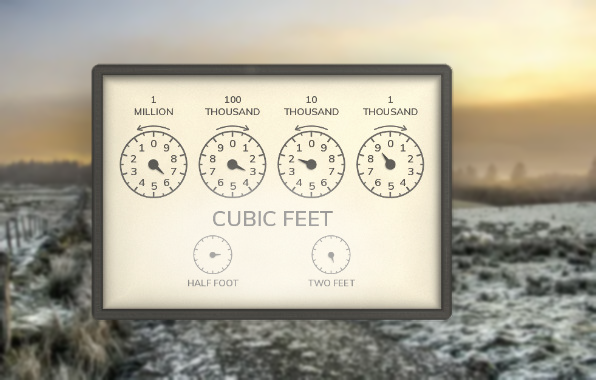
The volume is 631900; ft³
